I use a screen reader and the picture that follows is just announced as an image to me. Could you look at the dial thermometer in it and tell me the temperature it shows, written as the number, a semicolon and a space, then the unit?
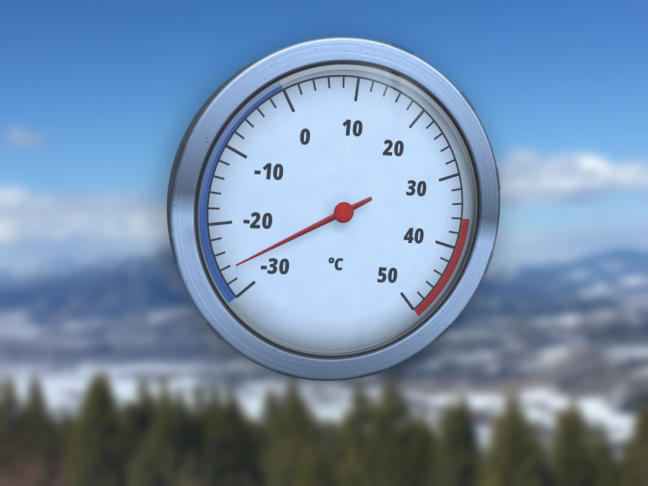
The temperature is -26; °C
